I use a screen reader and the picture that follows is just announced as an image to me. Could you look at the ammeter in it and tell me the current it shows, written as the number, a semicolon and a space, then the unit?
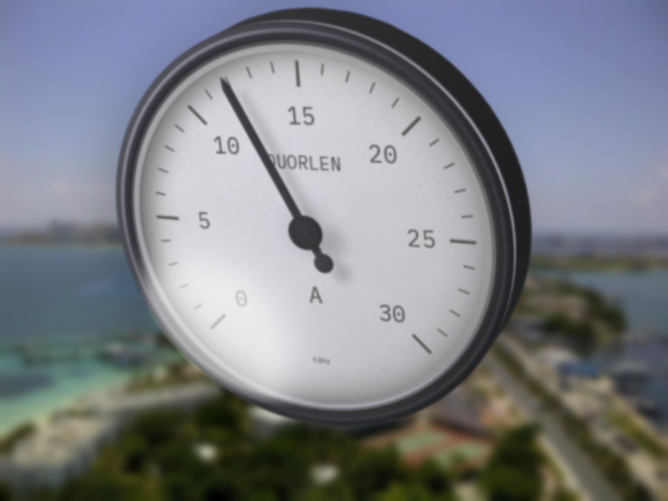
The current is 12; A
